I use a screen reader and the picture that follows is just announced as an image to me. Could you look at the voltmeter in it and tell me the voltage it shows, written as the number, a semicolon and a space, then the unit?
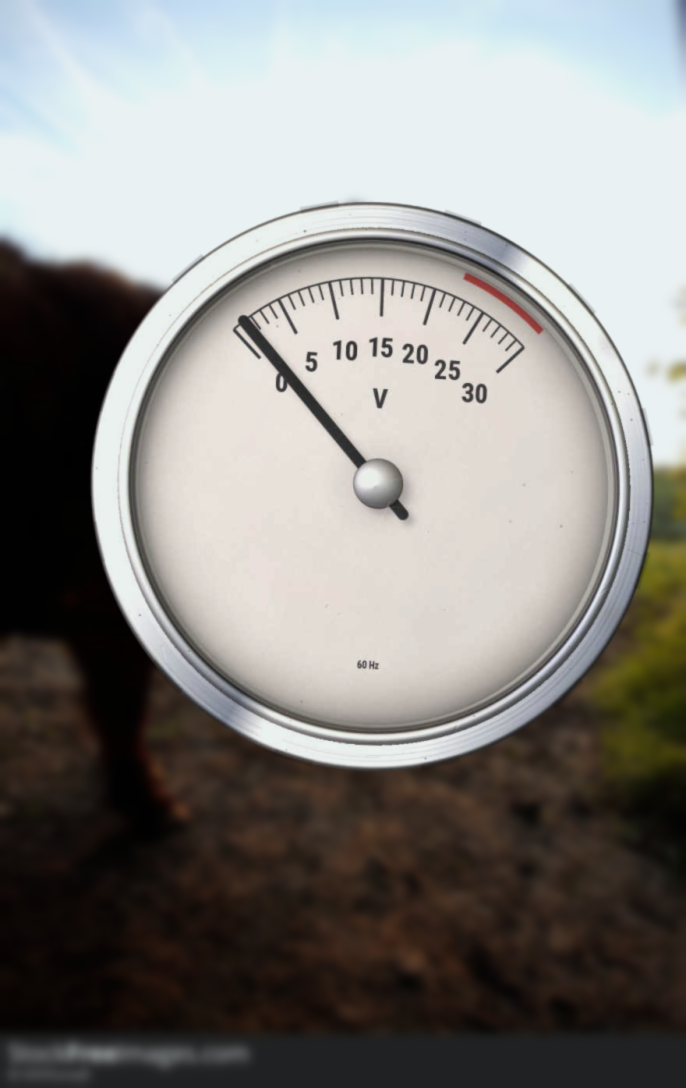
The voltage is 1; V
